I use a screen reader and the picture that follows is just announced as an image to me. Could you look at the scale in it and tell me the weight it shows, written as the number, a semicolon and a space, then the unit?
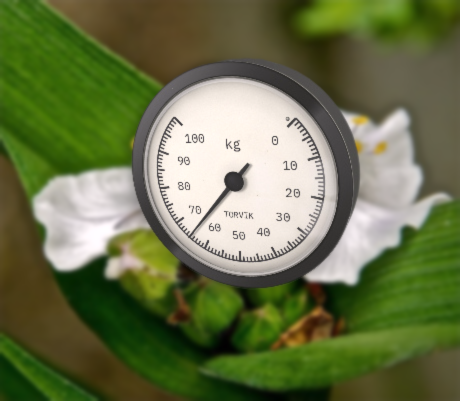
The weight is 65; kg
